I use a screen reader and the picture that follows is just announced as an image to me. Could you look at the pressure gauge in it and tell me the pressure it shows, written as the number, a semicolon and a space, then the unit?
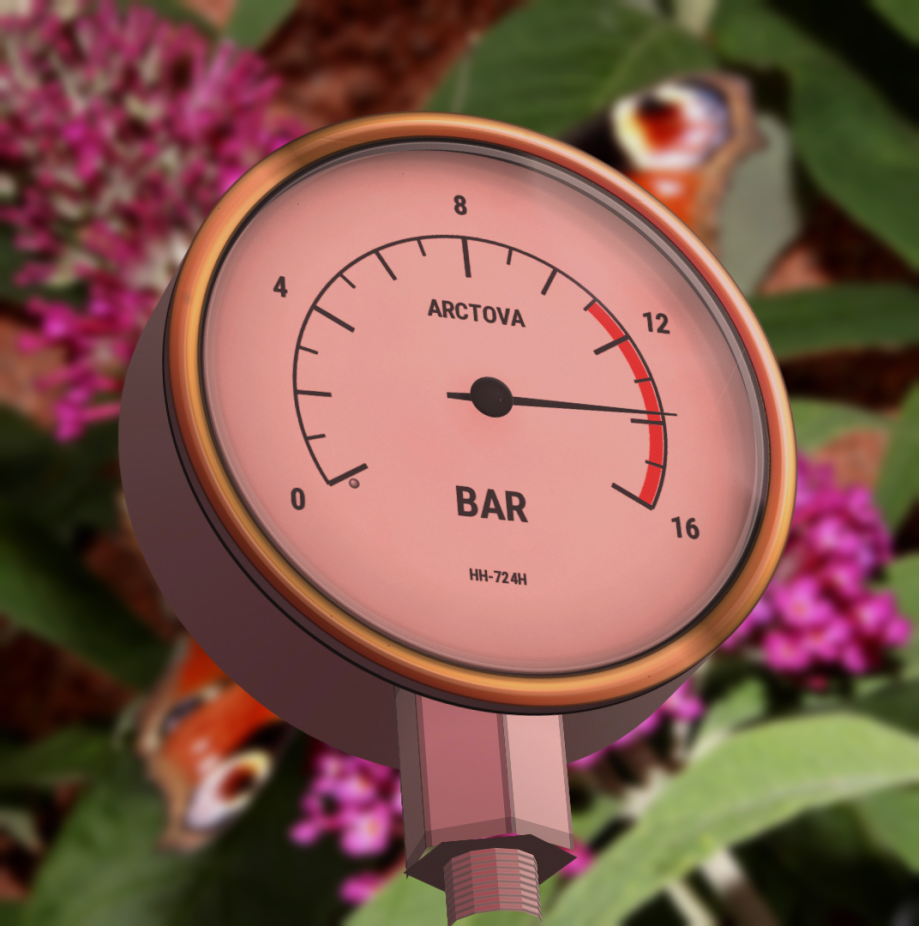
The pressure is 14; bar
